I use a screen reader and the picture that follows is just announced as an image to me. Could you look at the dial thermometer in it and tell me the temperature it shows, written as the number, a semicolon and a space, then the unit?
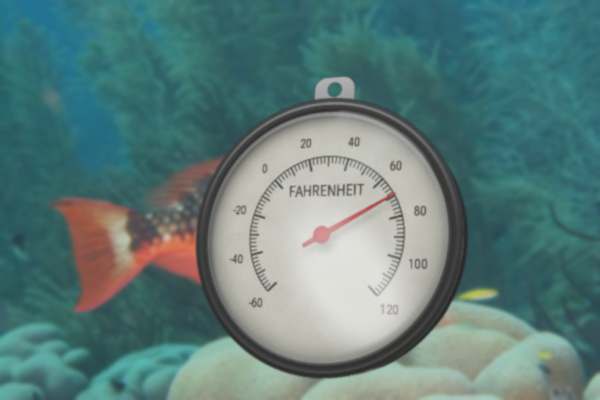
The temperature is 70; °F
